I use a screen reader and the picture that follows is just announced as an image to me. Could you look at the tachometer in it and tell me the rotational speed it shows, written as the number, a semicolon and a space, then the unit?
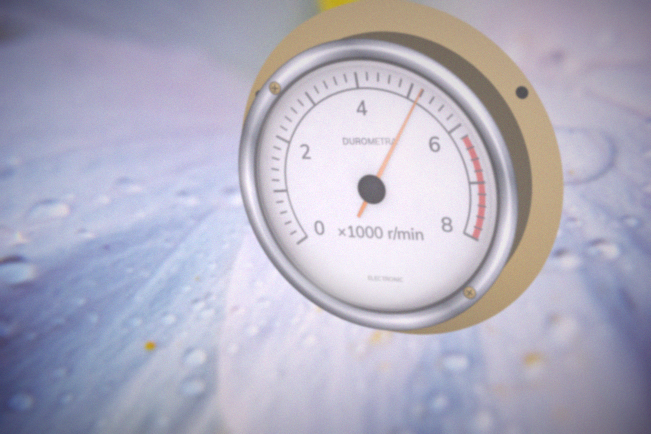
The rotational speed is 5200; rpm
